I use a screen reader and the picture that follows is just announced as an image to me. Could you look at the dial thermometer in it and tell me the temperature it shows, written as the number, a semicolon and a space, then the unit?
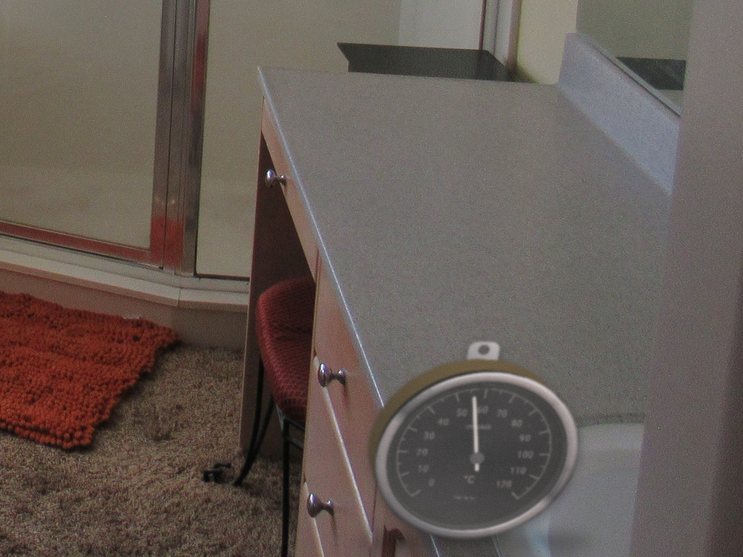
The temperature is 55; °C
